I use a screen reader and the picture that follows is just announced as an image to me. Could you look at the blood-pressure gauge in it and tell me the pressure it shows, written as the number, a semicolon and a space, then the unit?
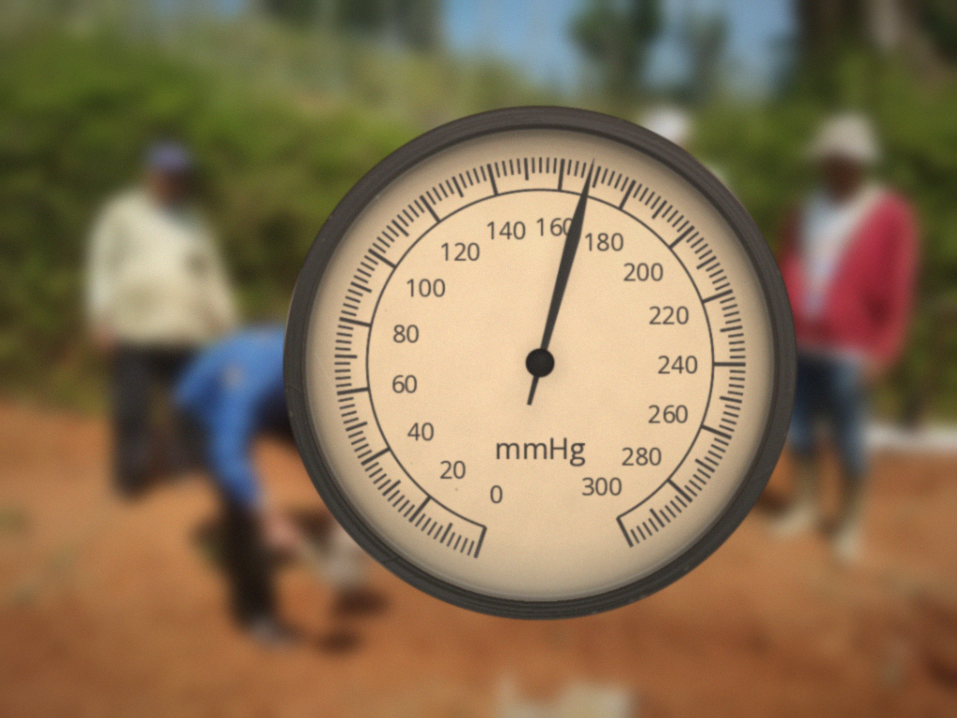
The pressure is 168; mmHg
